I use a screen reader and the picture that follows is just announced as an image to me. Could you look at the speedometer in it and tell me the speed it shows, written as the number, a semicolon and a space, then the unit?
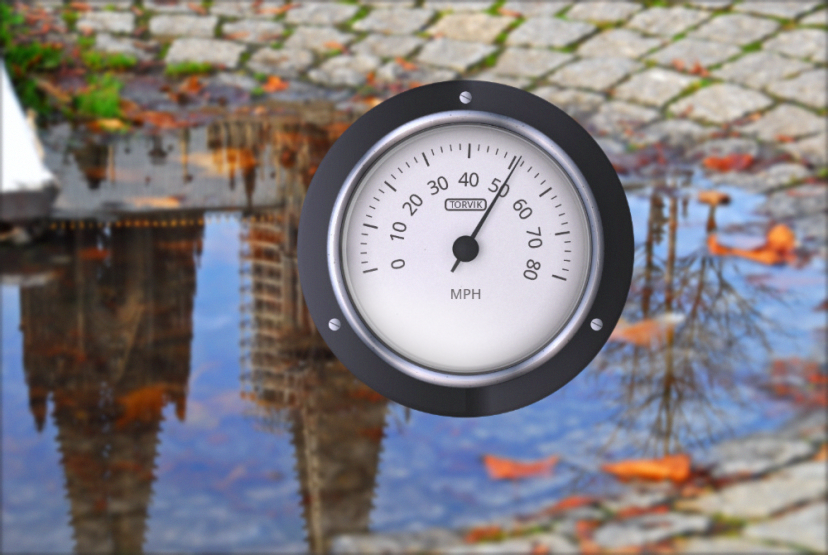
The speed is 51; mph
